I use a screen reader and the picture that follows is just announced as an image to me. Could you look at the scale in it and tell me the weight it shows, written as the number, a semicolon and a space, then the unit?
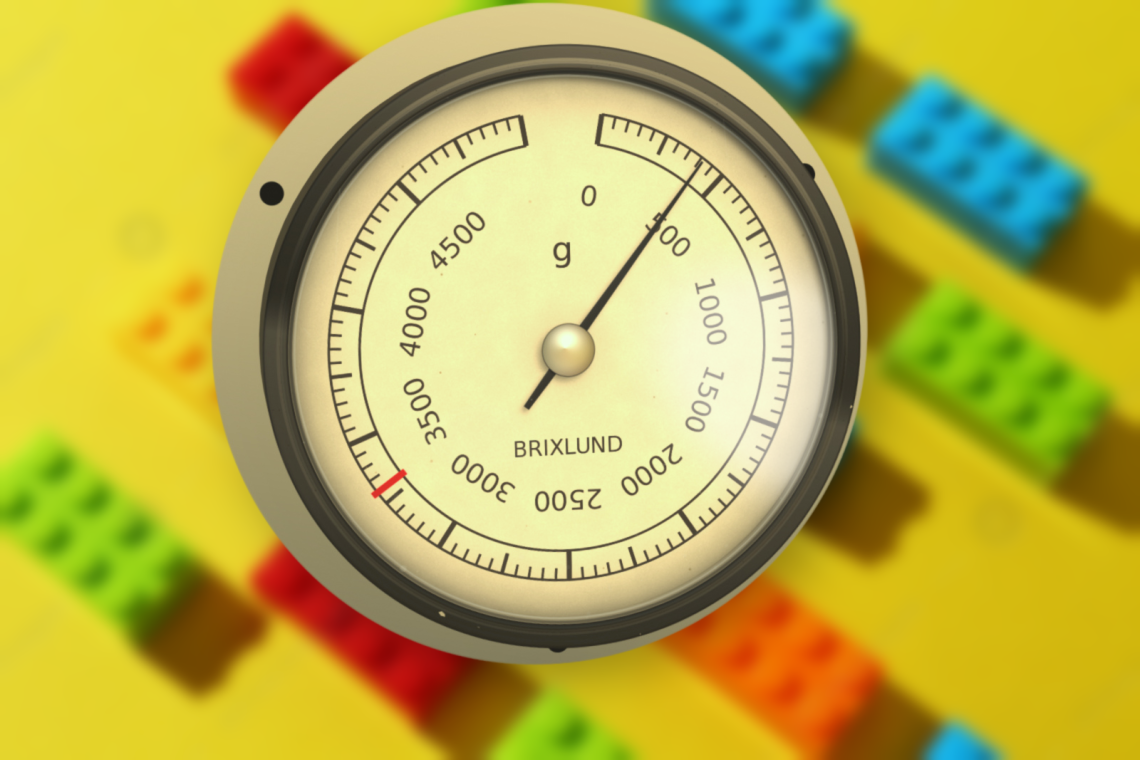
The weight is 400; g
